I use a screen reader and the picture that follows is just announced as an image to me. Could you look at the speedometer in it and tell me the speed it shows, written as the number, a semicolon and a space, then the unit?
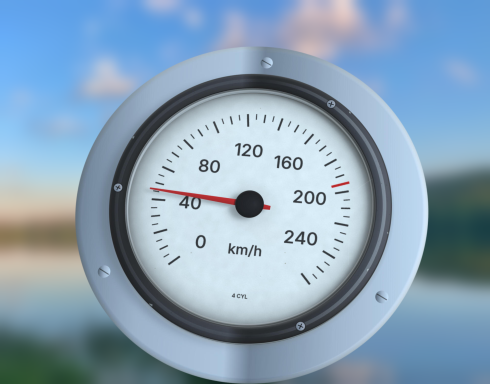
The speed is 45; km/h
